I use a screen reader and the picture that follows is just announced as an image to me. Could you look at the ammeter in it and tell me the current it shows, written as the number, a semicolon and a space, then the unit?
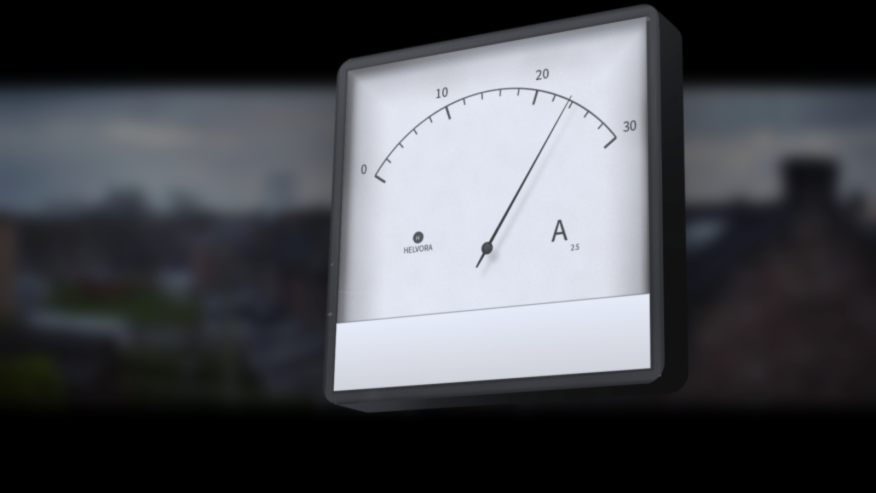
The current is 24; A
